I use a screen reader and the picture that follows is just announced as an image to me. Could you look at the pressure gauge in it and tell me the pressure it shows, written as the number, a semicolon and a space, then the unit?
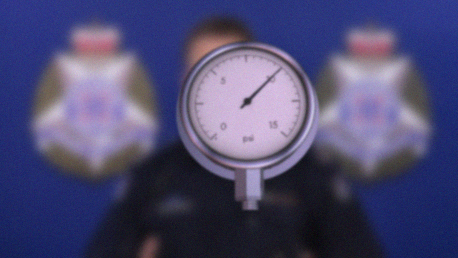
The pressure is 10; psi
